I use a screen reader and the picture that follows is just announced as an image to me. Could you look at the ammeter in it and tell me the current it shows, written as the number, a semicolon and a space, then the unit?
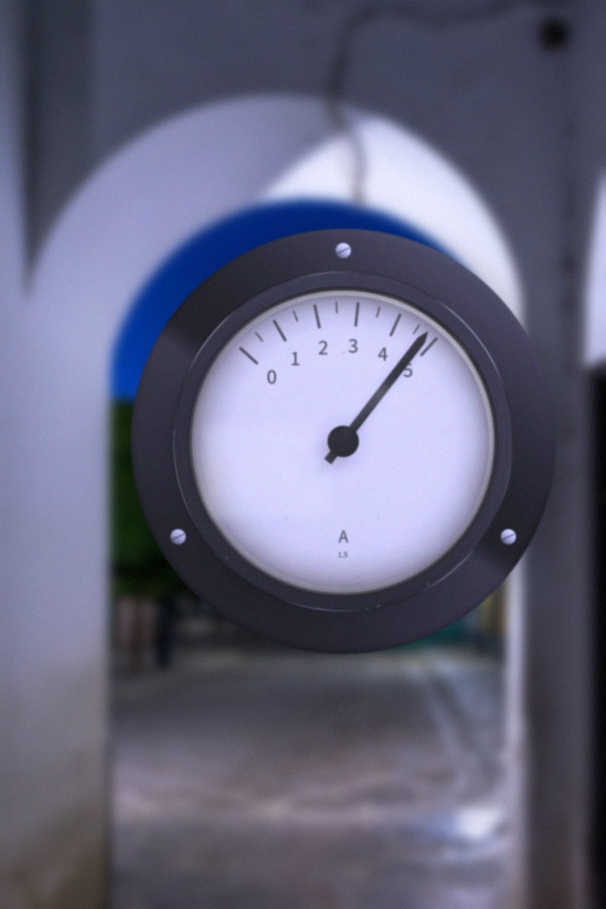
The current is 4.75; A
